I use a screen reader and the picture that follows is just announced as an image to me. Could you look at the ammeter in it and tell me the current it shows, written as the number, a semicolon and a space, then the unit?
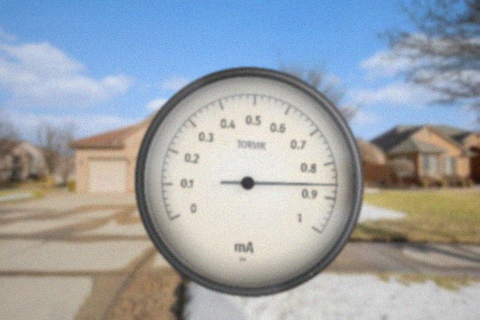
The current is 0.86; mA
